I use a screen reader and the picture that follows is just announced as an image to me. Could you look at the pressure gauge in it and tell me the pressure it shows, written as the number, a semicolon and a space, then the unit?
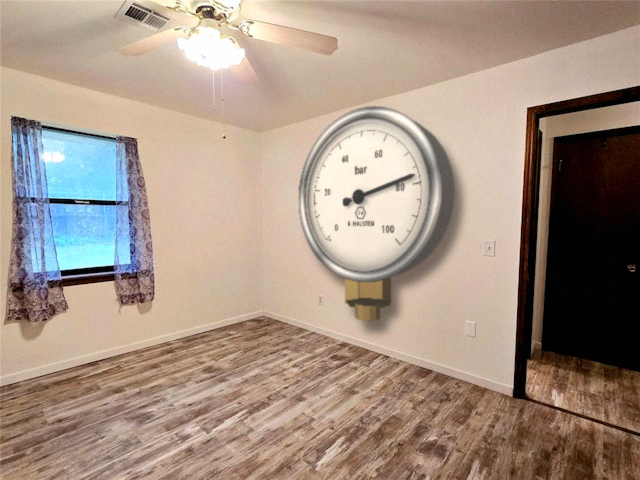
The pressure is 77.5; bar
